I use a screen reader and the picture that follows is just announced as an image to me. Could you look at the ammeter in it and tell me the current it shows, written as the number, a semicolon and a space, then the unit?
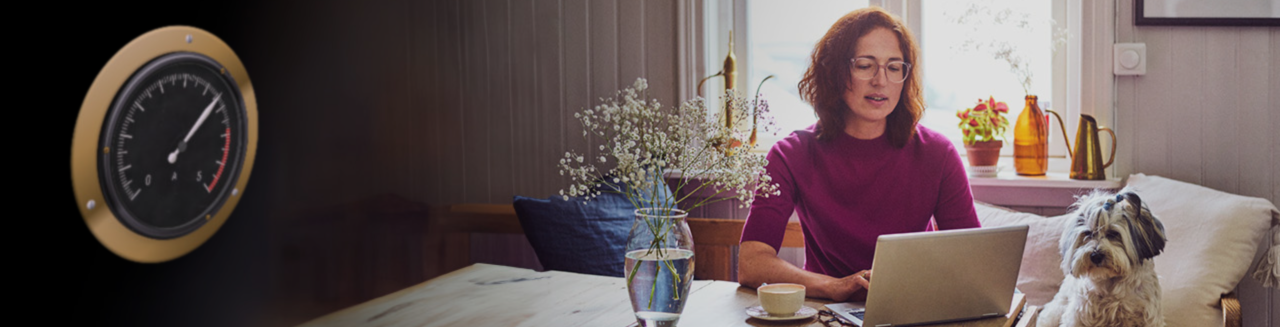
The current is 3.25; A
